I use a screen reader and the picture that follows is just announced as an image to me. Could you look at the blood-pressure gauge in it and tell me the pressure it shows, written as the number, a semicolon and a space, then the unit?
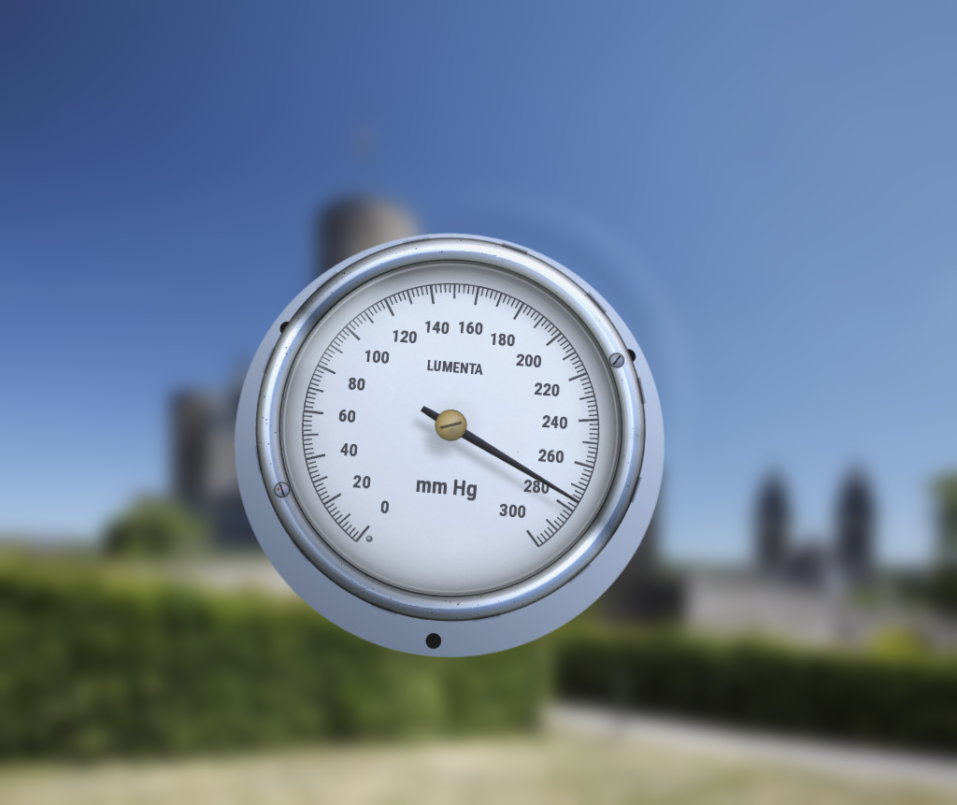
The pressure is 276; mmHg
